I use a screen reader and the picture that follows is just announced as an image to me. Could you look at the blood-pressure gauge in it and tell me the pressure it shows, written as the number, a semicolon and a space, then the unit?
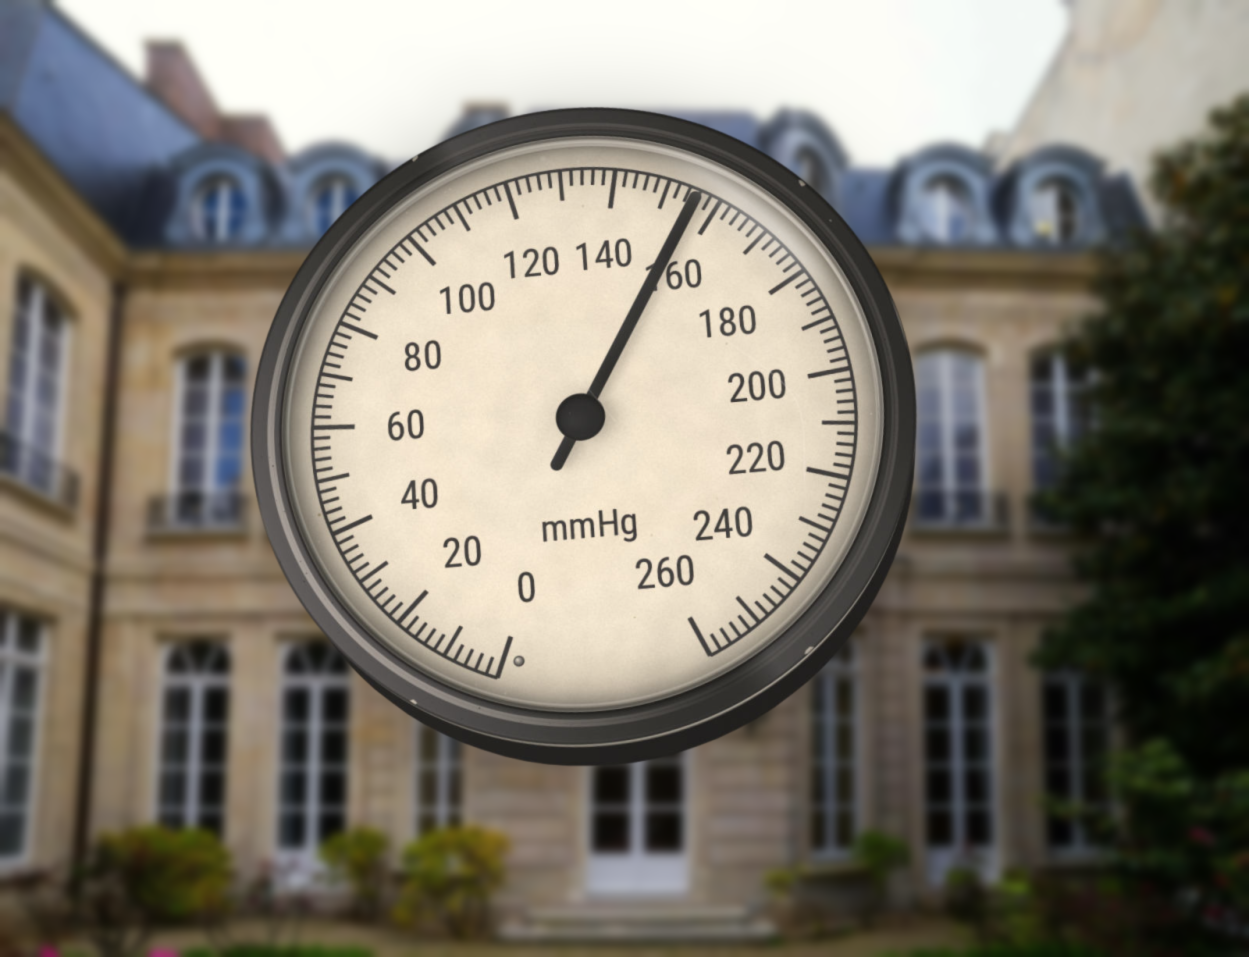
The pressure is 156; mmHg
